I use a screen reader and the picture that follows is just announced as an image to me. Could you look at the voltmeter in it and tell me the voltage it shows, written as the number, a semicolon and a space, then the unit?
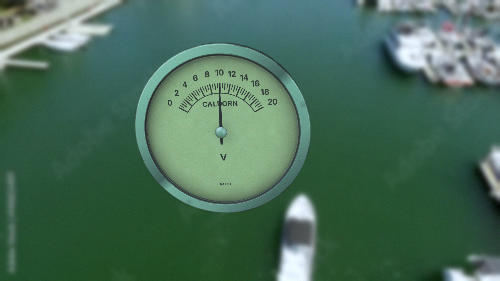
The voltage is 10; V
